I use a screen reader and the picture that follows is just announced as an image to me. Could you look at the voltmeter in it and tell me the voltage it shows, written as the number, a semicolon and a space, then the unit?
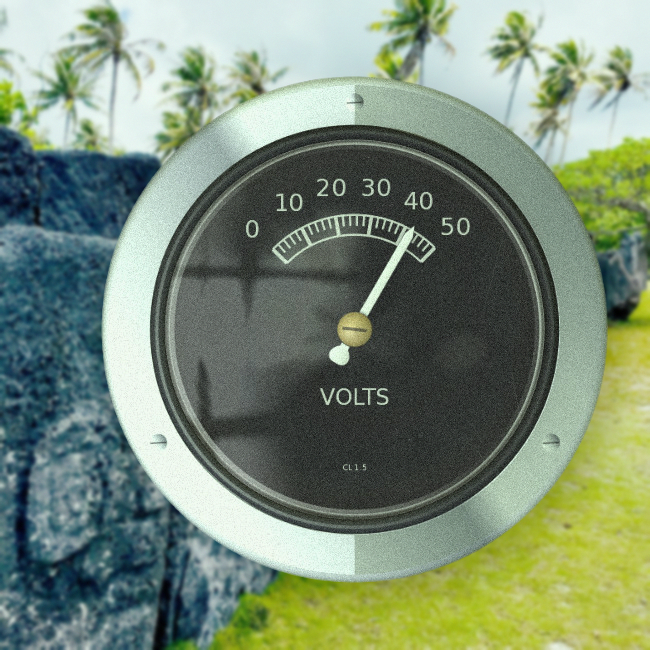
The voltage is 42; V
